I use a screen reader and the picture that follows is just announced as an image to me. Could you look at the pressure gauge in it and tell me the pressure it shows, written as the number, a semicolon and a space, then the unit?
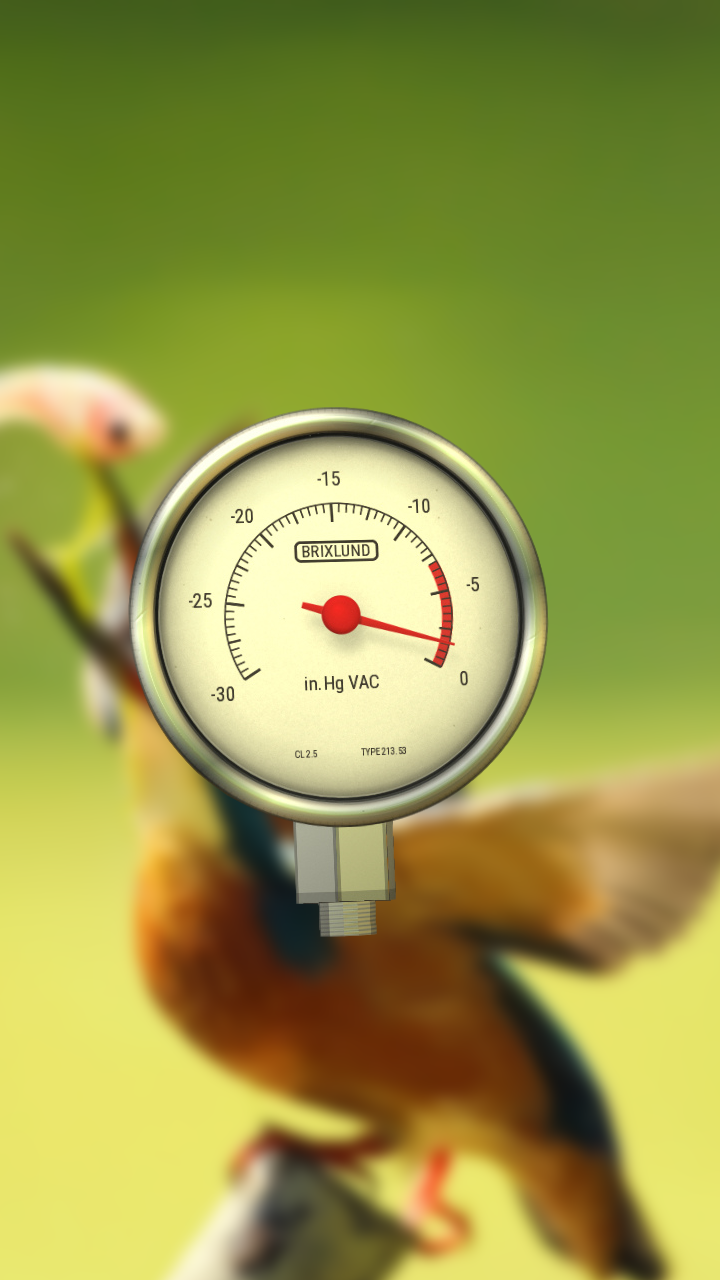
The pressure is -1.5; inHg
